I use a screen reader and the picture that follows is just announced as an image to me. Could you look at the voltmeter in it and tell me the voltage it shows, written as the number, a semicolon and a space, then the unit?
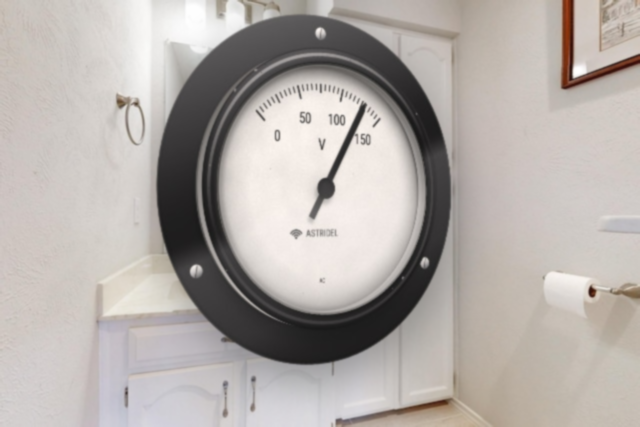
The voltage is 125; V
